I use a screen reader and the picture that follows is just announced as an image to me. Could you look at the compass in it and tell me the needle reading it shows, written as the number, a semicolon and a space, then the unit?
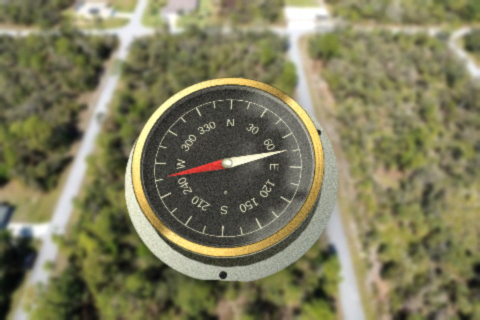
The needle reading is 255; °
